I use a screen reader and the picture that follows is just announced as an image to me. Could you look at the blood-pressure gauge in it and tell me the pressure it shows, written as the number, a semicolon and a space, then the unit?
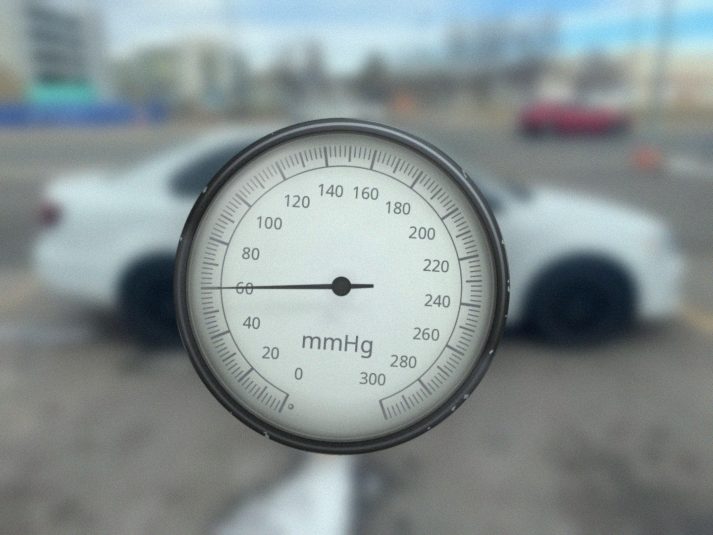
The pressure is 60; mmHg
